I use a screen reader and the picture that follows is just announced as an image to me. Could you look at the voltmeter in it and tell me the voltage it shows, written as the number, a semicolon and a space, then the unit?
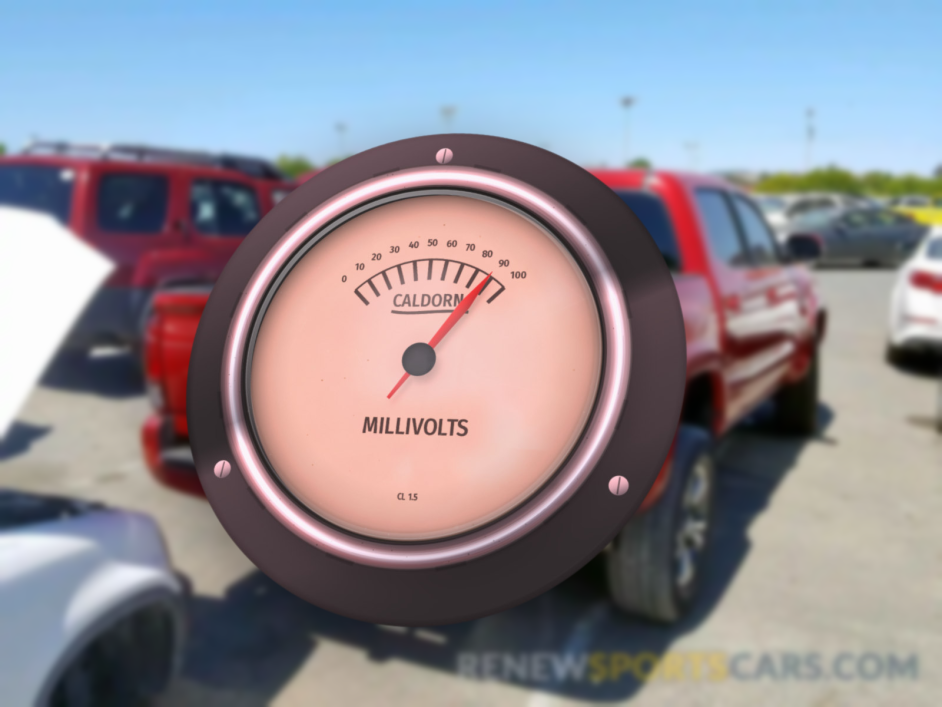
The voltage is 90; mV
